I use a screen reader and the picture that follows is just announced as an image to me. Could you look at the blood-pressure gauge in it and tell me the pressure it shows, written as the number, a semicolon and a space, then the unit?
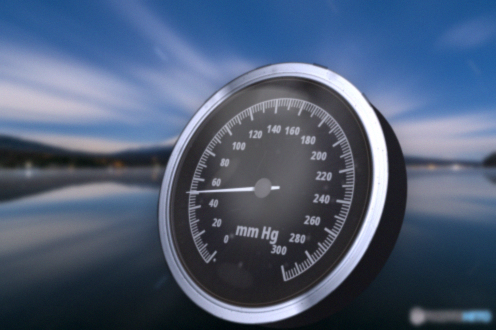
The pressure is 50; mmHg
